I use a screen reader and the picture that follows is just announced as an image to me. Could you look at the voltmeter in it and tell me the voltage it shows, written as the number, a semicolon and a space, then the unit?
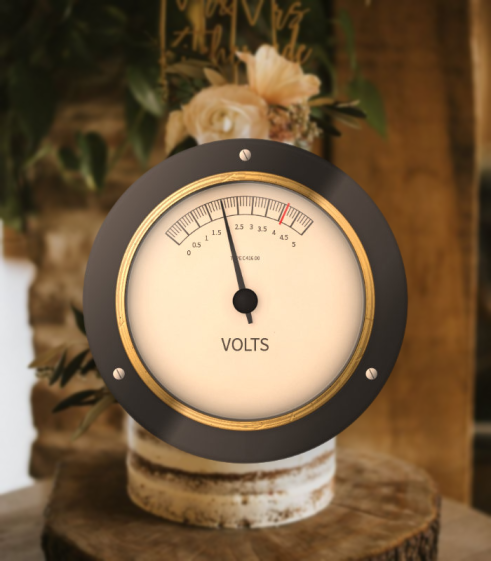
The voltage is 2; V
